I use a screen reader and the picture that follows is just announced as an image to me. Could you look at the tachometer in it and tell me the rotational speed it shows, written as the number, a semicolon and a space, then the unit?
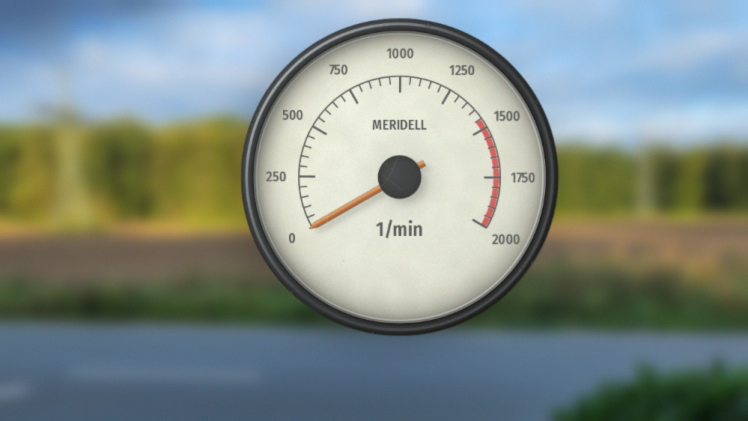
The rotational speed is 0; rpm
